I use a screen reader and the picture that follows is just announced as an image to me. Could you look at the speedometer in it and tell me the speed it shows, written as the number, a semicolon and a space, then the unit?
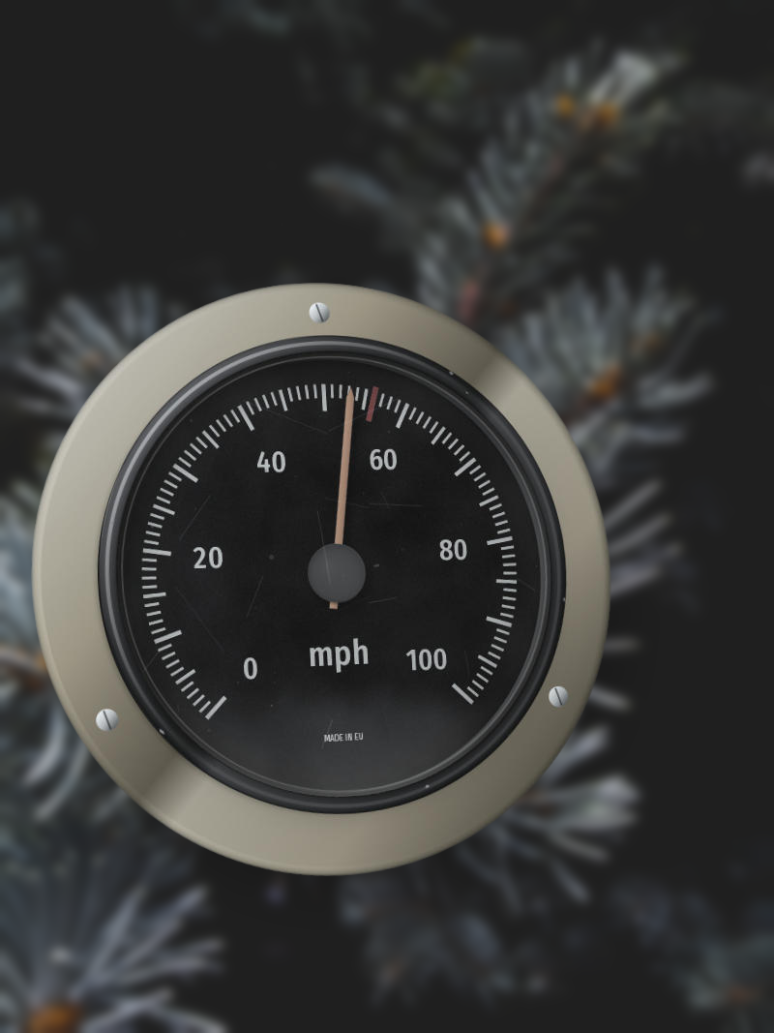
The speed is 53; mph
